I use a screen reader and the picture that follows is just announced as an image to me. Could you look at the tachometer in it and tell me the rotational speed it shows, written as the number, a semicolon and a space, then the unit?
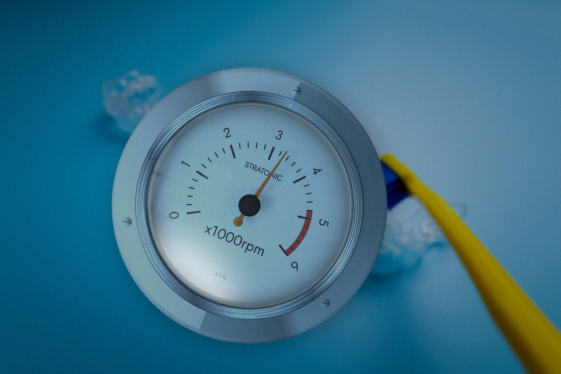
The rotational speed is 3300; rpm
